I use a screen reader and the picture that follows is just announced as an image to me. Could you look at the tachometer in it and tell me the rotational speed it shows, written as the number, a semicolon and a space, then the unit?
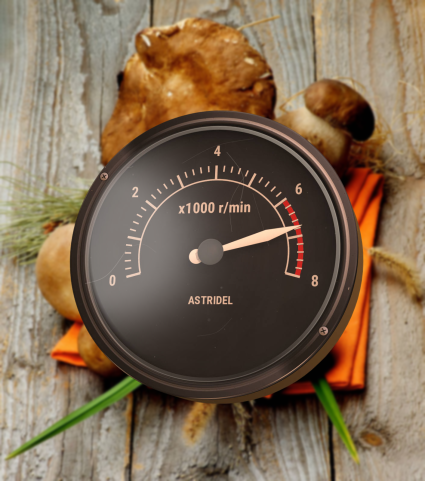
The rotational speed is 6800; rpm
